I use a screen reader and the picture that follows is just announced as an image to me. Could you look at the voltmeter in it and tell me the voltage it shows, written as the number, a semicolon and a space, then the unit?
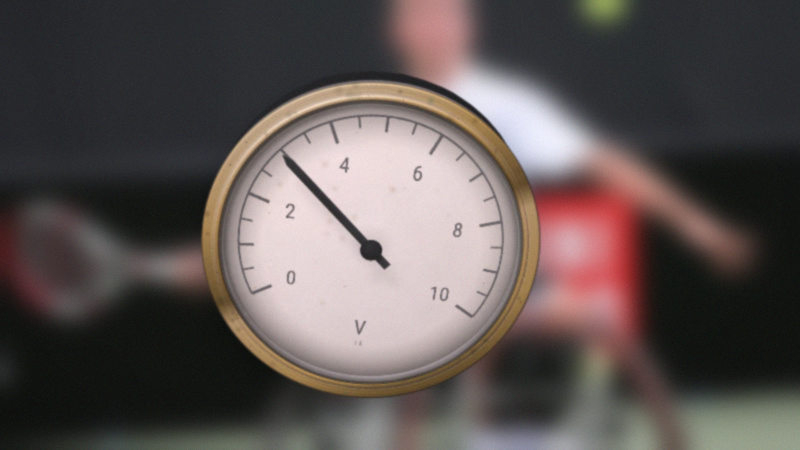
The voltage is 3; V
